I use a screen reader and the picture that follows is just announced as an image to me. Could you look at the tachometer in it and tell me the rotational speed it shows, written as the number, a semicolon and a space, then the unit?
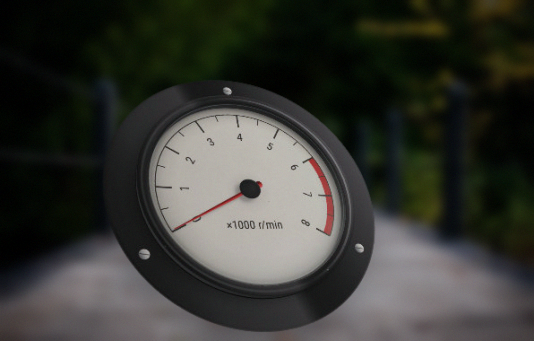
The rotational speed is 0; rpm
